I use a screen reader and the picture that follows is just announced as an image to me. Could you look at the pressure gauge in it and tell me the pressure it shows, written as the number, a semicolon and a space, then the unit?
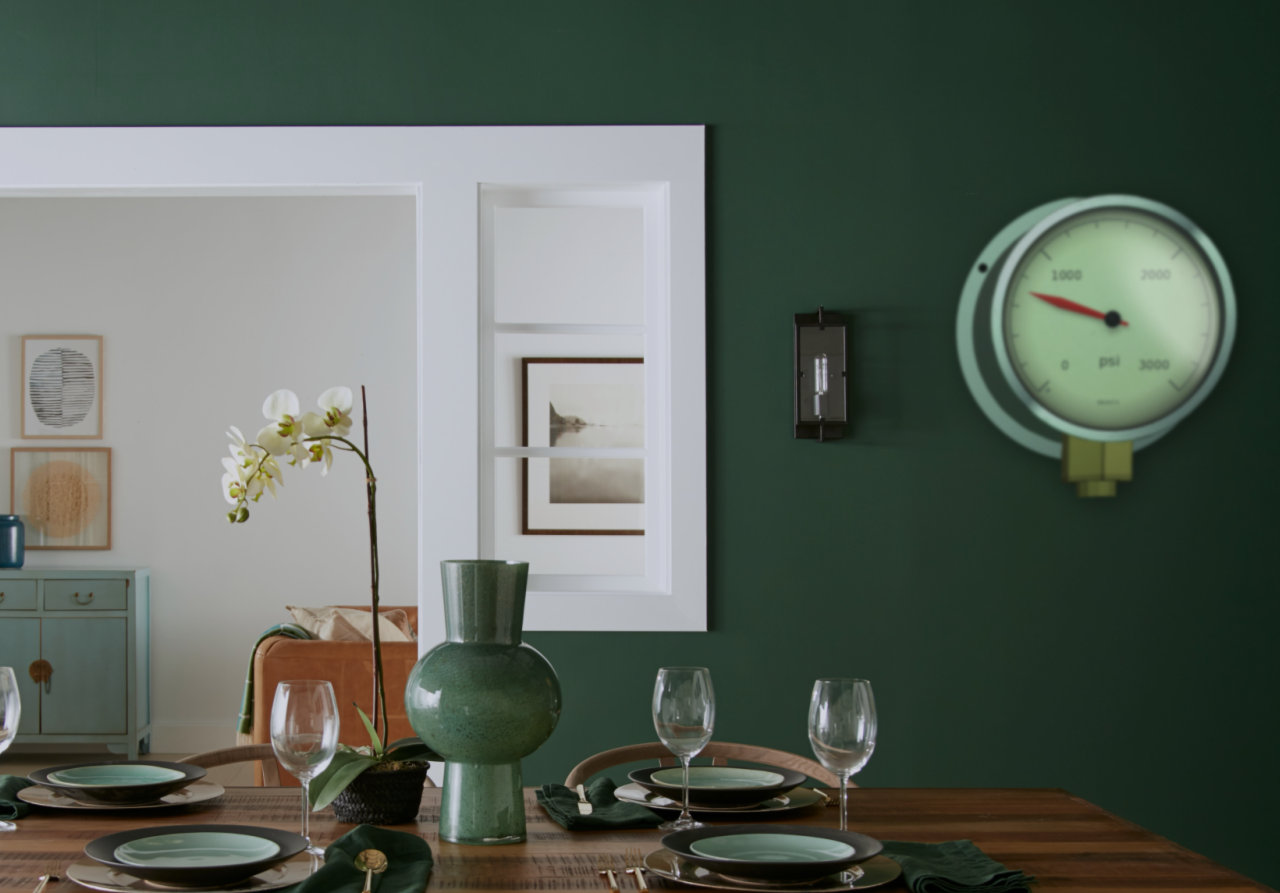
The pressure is 700; psi
